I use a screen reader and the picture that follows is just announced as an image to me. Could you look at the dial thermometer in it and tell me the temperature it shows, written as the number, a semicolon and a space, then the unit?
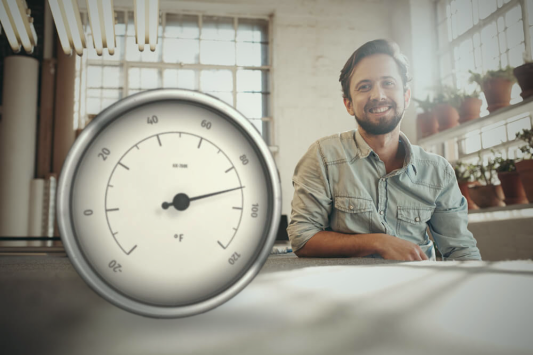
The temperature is 90; °F
